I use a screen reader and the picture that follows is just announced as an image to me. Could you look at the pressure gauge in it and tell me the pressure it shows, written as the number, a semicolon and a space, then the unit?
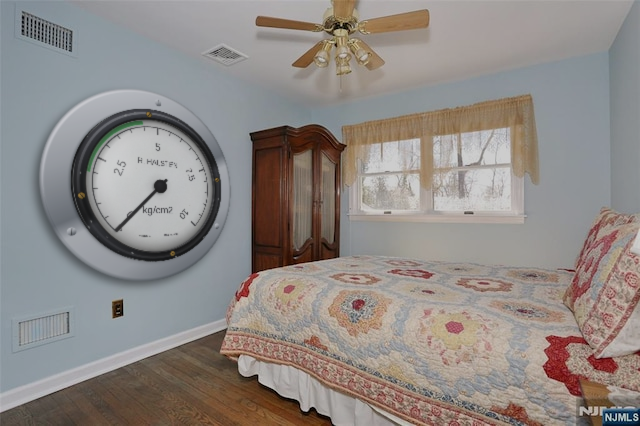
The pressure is 0; kg/cm²
